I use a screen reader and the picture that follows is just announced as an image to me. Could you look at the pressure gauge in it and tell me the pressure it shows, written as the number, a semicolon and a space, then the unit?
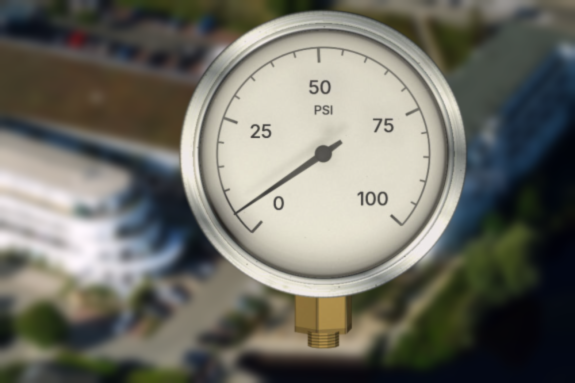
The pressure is 5; psi
